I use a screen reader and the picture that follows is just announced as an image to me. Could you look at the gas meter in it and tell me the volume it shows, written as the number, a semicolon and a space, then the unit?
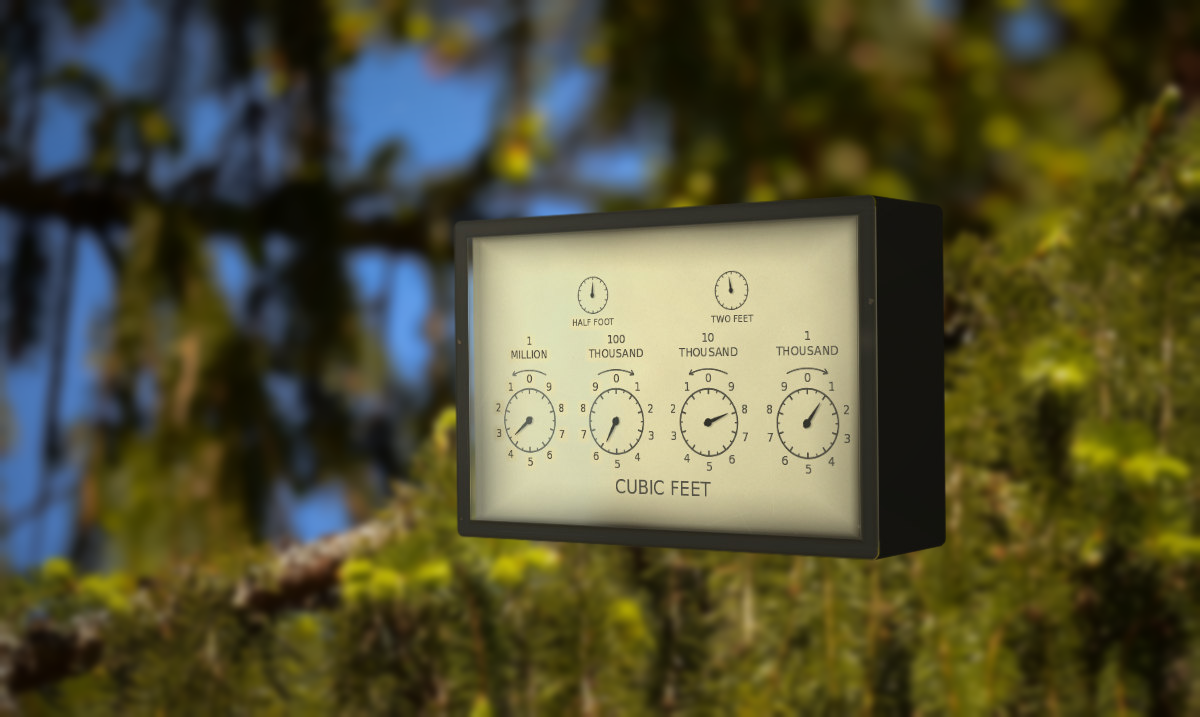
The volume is 358100; ft³
